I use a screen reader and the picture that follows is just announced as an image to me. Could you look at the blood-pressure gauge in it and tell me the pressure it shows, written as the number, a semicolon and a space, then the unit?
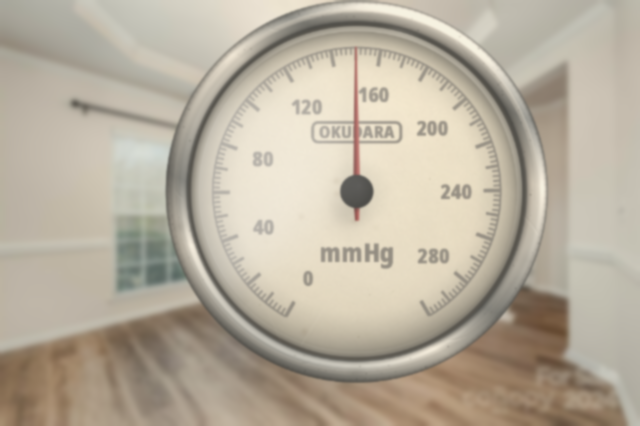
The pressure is 150; mmHg
